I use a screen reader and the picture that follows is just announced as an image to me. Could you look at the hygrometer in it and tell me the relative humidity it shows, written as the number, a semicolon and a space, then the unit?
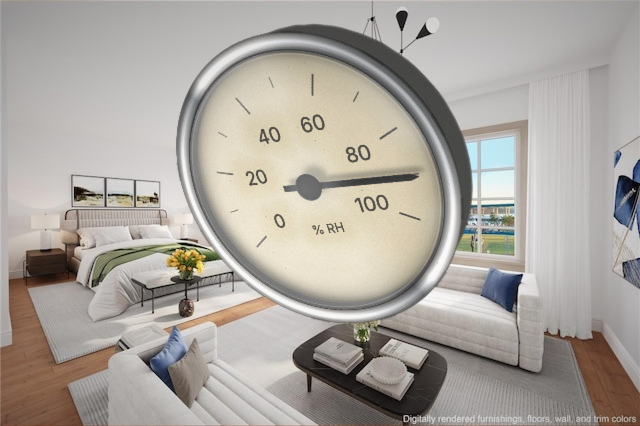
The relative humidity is 90; %
